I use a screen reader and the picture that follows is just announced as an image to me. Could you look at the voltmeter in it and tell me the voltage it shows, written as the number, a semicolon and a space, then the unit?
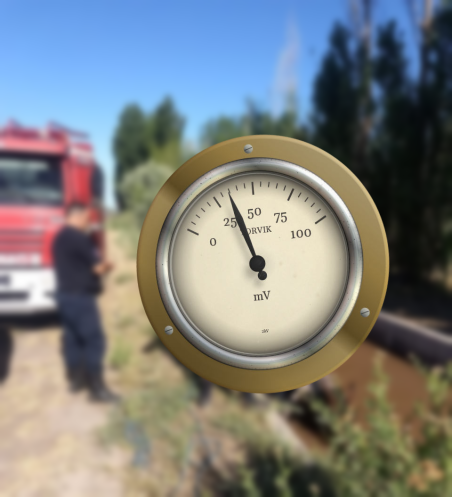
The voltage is 35; mV
